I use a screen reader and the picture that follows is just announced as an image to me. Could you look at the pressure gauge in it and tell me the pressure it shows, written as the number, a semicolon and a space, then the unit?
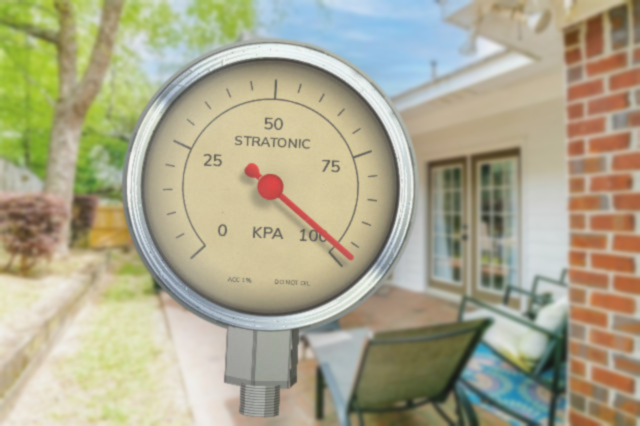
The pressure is 97.5; kPa
